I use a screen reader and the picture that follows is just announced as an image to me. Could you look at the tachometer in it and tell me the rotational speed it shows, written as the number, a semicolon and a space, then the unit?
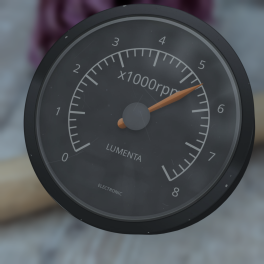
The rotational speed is 5400; rpm
